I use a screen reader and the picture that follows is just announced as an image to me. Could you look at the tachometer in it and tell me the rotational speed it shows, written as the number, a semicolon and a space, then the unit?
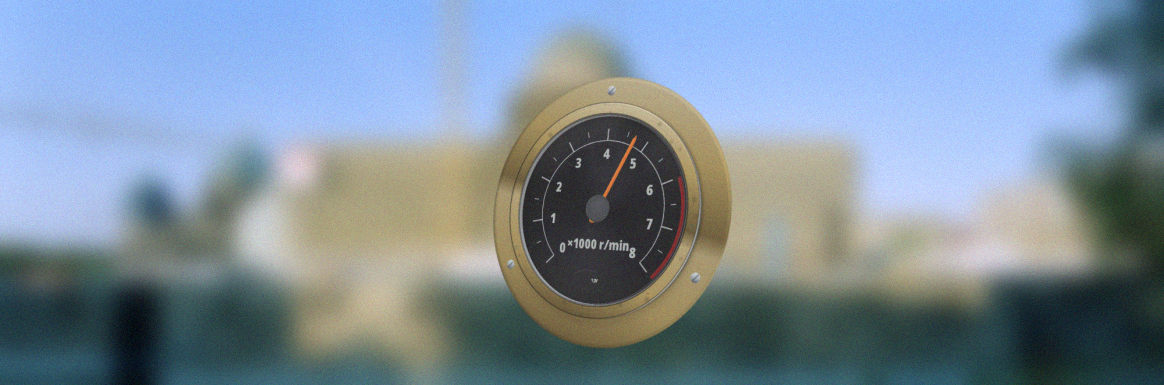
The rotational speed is 4750; rpm
